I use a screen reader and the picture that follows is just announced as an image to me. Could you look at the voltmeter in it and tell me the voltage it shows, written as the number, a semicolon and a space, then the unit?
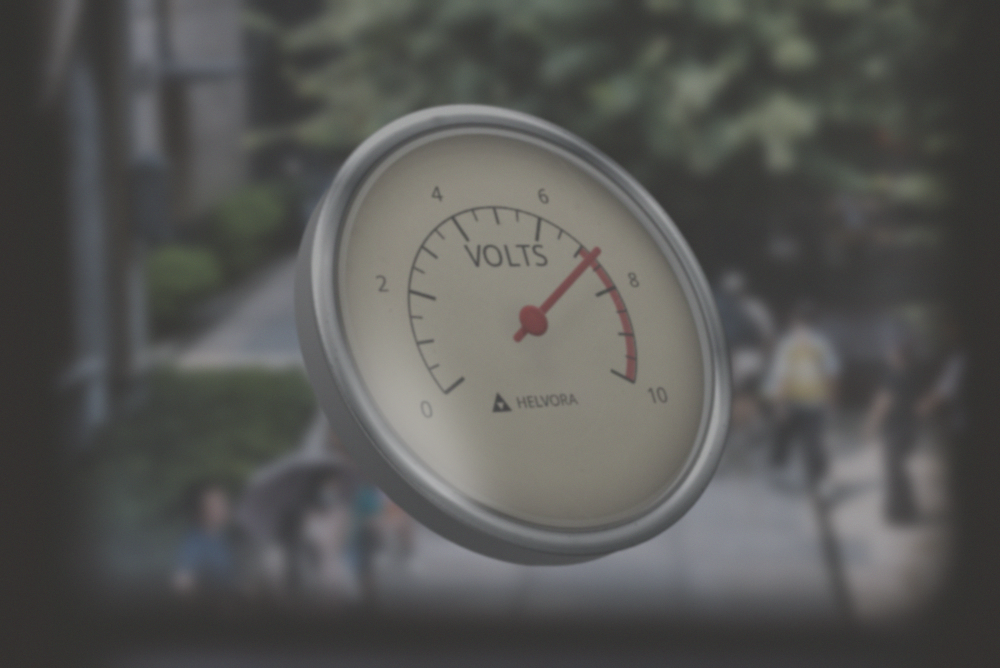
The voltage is 7.25; V
